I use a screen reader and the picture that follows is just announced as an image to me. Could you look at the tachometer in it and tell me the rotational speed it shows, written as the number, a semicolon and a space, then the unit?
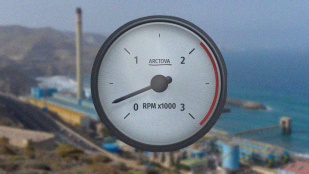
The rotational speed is 250; rpm
